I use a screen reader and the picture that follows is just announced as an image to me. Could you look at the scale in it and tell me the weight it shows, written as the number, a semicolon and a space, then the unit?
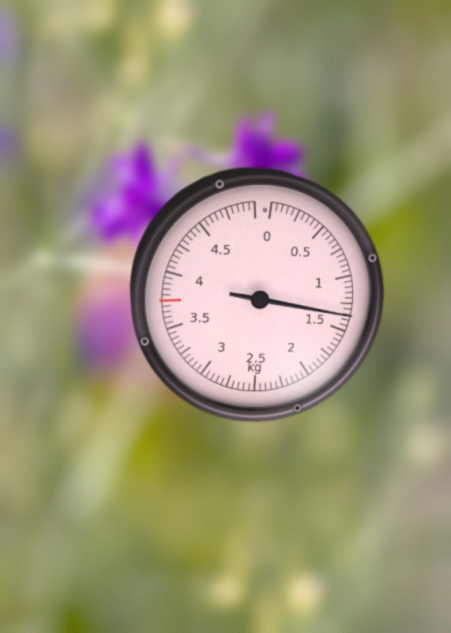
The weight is 1.35; kg
